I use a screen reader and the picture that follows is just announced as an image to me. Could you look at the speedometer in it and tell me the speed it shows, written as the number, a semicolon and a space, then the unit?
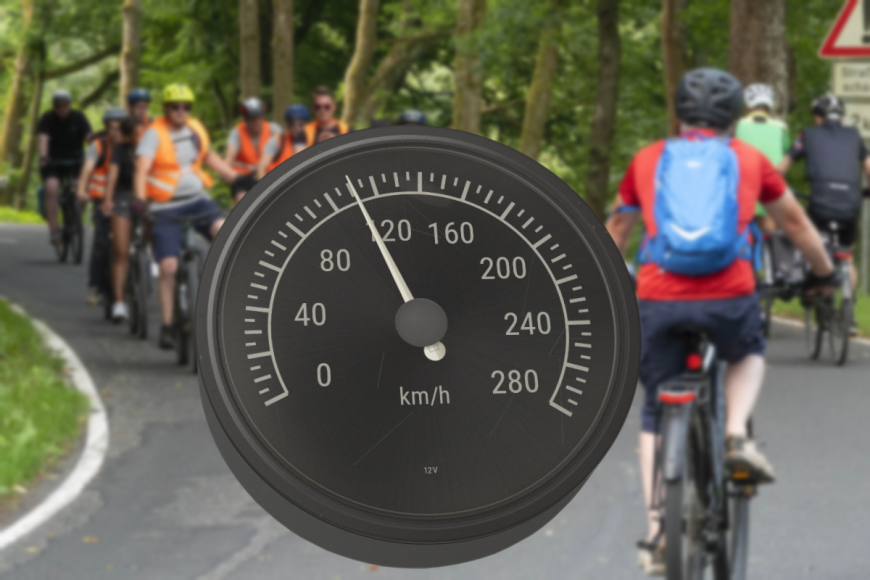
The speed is 110; km/h
